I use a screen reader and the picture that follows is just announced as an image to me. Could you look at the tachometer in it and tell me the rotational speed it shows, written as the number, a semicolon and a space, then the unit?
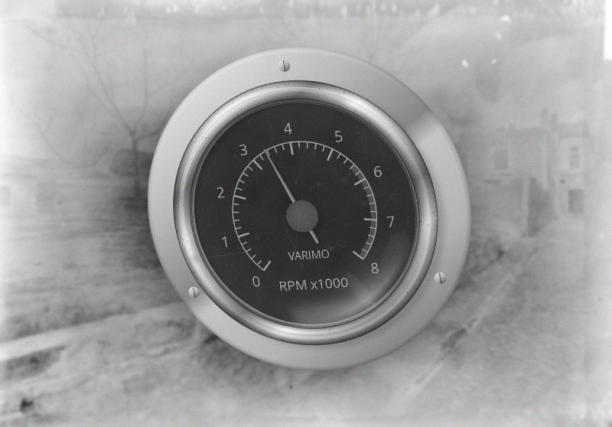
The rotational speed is 3400; rpm
